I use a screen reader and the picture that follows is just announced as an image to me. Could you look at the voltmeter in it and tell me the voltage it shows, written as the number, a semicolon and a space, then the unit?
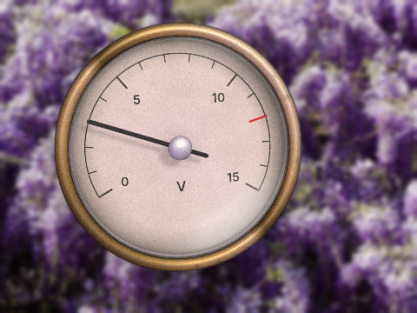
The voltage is 3; V
